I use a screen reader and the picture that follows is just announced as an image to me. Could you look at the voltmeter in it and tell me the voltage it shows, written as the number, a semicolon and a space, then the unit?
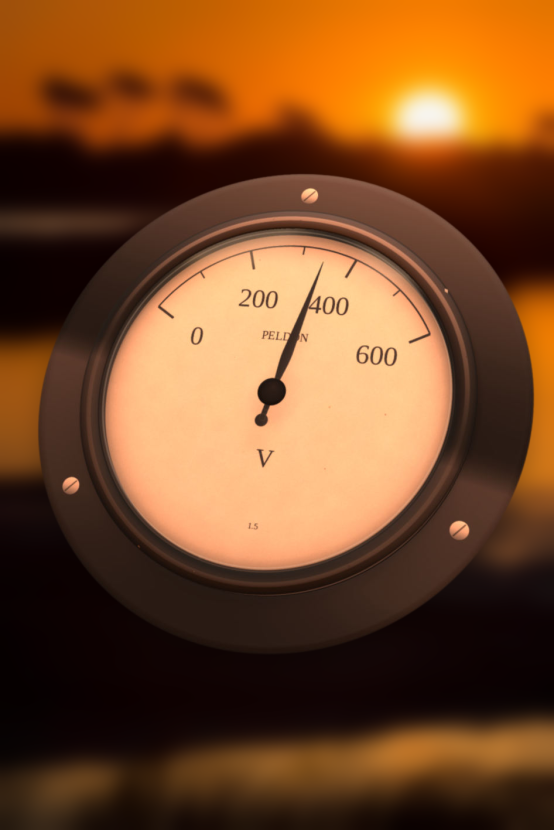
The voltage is 350; V
